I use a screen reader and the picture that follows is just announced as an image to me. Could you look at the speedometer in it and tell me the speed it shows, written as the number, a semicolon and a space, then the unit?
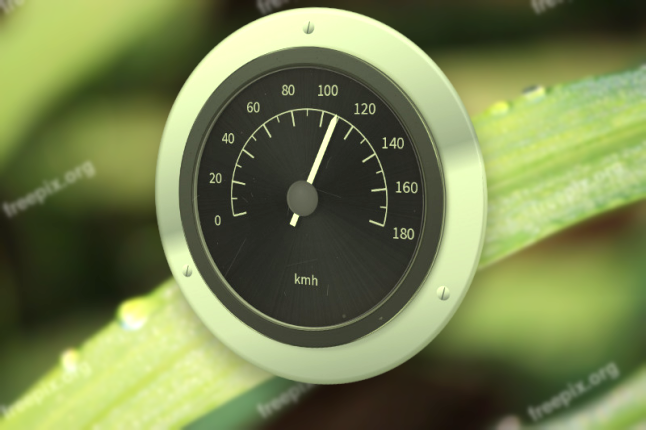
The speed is 110; km/h
